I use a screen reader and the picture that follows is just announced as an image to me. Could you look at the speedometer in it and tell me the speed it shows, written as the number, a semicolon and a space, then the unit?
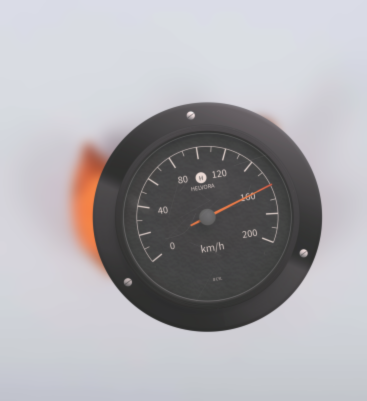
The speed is 160; km/h
